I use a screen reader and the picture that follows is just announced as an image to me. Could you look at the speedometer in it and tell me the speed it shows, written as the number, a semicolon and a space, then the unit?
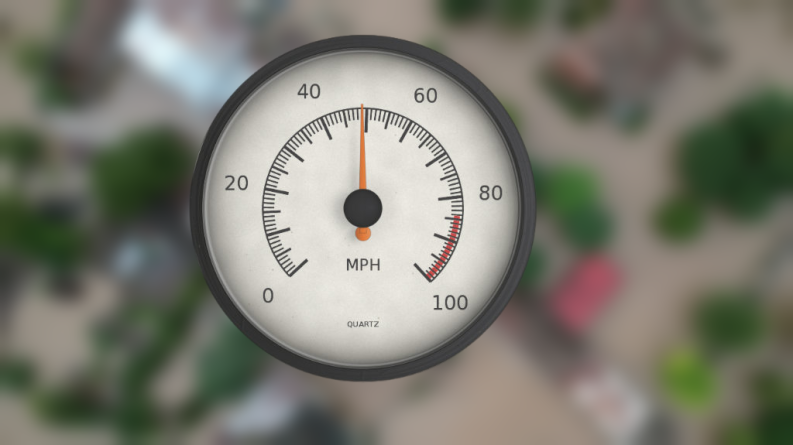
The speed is 49; mph
